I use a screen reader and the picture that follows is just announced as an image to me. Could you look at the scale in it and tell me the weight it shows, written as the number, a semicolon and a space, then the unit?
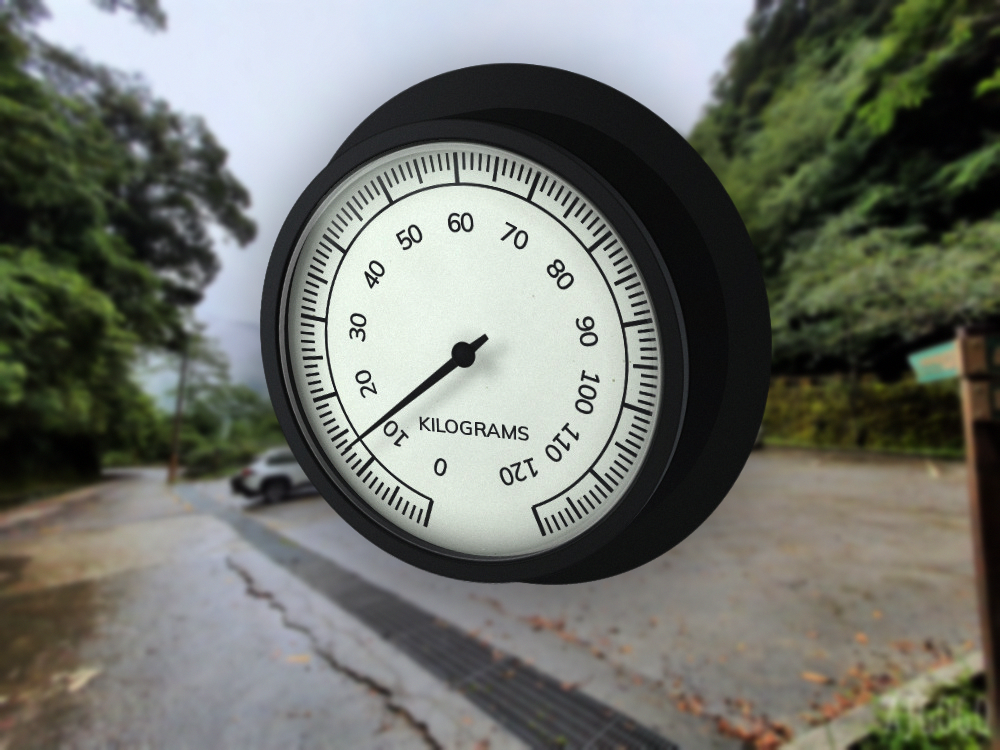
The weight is 13; kg
